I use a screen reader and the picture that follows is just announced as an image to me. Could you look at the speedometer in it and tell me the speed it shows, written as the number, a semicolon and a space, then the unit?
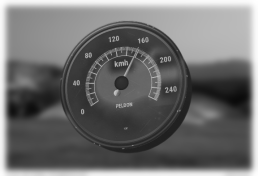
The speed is 160; km/h
